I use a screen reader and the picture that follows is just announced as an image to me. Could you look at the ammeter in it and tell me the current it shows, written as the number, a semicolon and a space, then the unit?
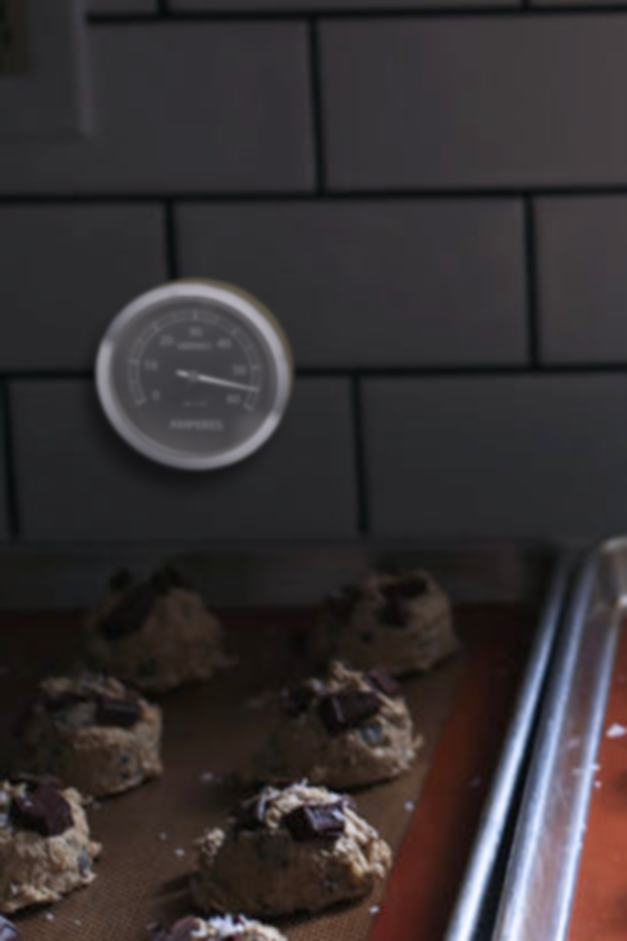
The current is 55; A
